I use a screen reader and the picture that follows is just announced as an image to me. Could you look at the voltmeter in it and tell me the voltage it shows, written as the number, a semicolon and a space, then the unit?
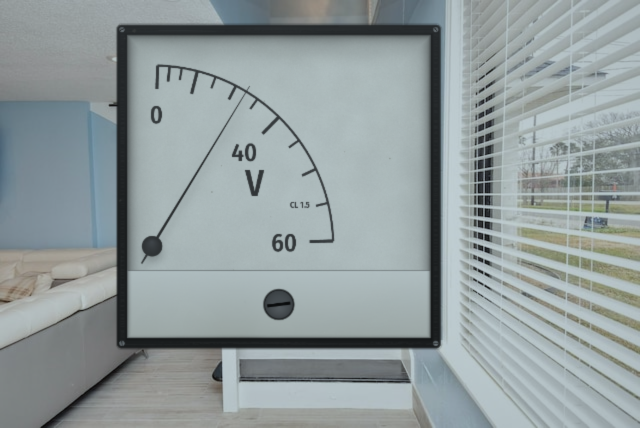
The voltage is 32.5; V
